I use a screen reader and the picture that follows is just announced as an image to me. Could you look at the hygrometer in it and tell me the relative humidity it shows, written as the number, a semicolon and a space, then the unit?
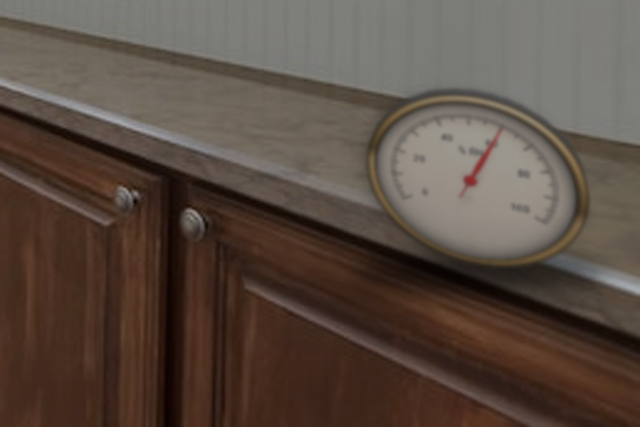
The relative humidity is 60; %
